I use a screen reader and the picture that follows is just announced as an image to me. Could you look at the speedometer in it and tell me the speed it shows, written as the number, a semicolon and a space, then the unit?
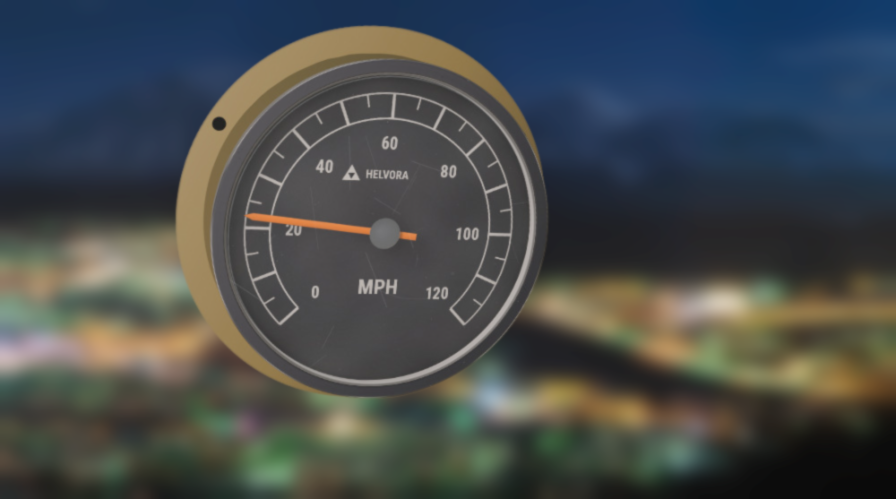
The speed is 22.5; mph
